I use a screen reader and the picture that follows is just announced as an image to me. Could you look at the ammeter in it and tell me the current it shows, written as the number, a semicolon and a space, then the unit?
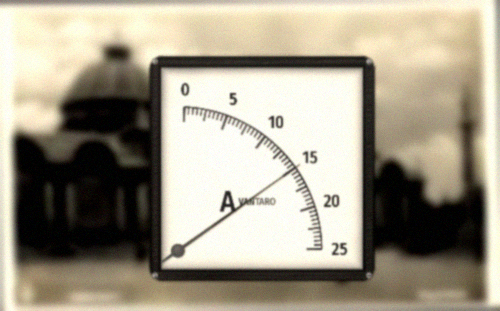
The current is 15; A
